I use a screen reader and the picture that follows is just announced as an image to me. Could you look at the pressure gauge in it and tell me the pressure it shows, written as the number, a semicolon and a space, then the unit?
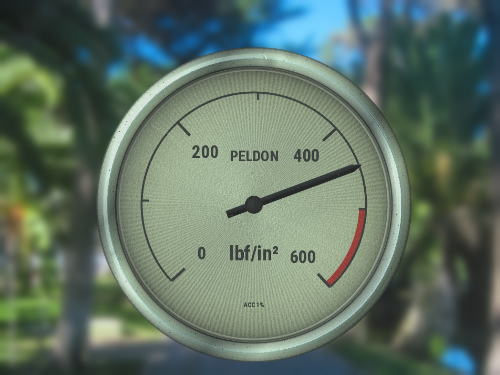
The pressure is 450; psi
